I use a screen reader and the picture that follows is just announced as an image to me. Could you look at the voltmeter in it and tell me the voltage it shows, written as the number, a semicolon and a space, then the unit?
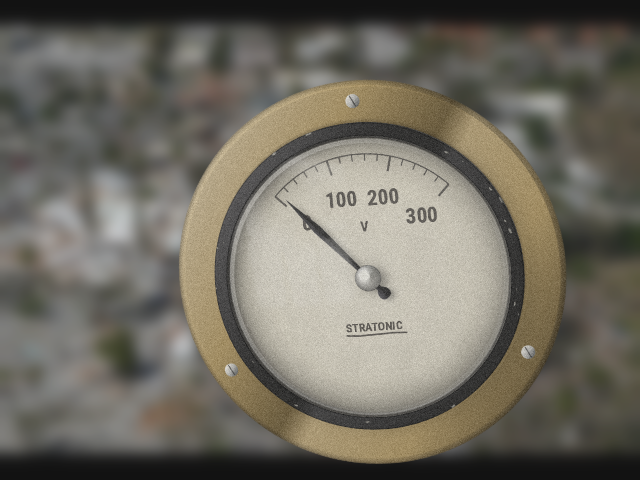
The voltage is 10; V
